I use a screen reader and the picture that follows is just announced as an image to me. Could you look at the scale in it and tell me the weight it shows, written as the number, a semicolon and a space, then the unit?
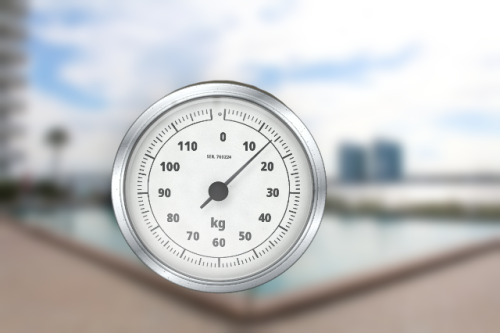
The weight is 14; kg
